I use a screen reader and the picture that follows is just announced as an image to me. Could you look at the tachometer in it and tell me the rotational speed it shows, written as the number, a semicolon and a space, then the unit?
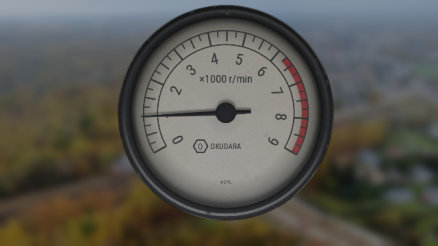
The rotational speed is 1000; rpm
